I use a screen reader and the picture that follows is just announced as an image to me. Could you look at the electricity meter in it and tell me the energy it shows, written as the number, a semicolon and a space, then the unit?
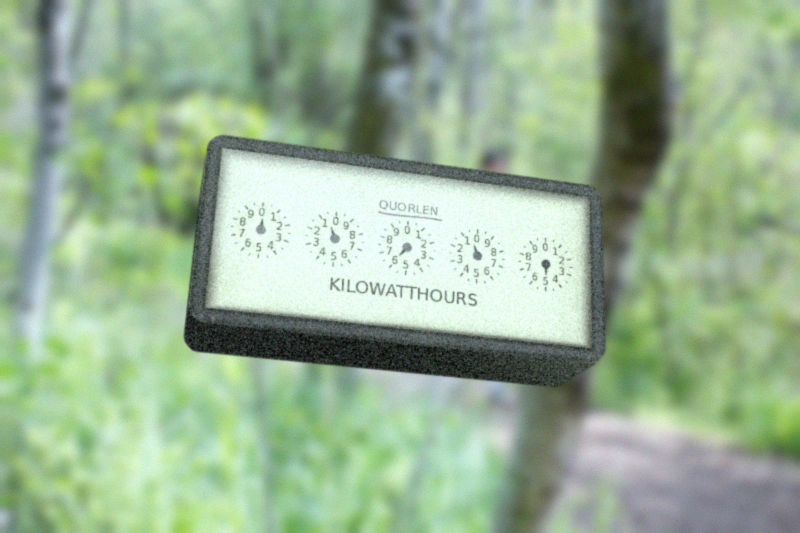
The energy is 605; kWh
